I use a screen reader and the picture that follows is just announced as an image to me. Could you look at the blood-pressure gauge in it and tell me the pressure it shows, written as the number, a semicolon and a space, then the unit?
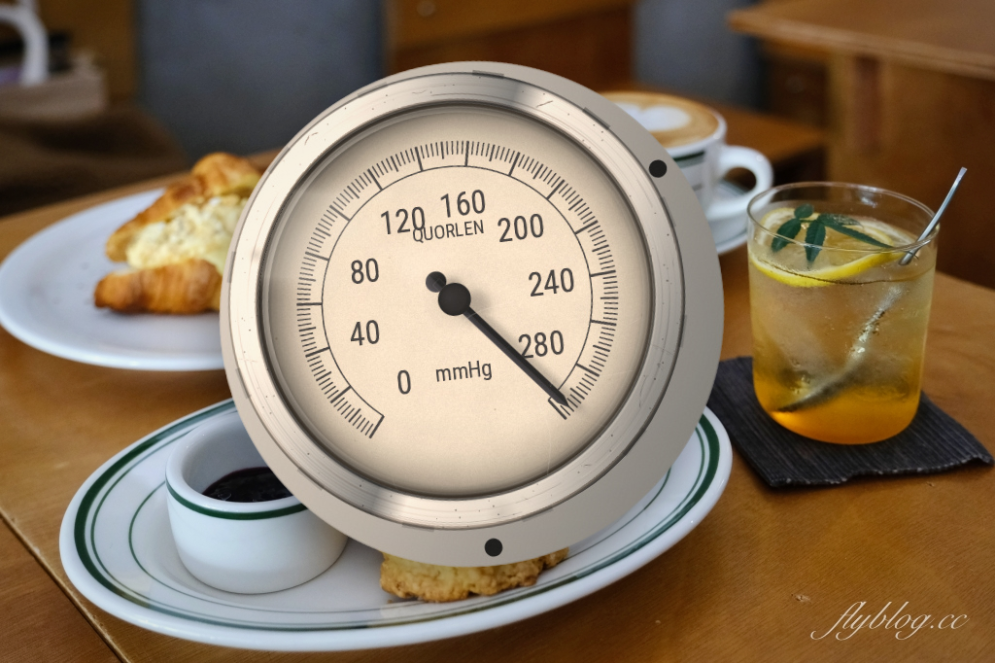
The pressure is 296; mmHg
